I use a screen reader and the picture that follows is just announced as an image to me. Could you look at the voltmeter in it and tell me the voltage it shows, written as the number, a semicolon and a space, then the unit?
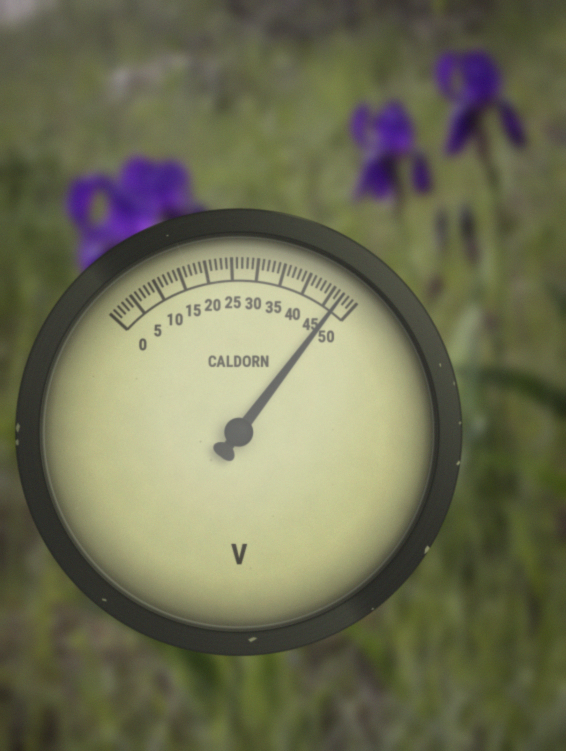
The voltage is 47; V
